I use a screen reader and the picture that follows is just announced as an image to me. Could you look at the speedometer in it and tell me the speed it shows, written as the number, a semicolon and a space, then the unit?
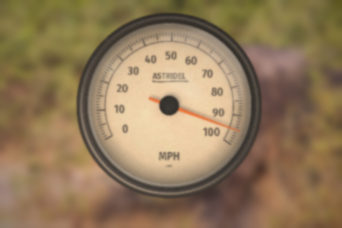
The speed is 95; mph
